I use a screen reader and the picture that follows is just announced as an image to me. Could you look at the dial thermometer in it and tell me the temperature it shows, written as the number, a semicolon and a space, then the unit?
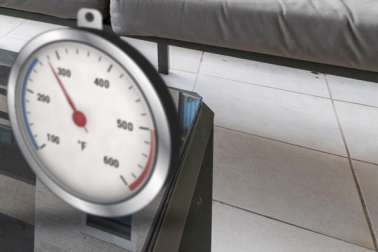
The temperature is 280; °F
